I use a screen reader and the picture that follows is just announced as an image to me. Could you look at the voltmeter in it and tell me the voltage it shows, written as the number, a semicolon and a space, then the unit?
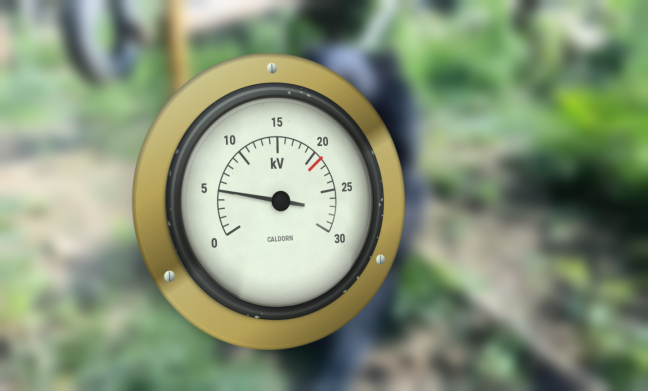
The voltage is 5; kV
